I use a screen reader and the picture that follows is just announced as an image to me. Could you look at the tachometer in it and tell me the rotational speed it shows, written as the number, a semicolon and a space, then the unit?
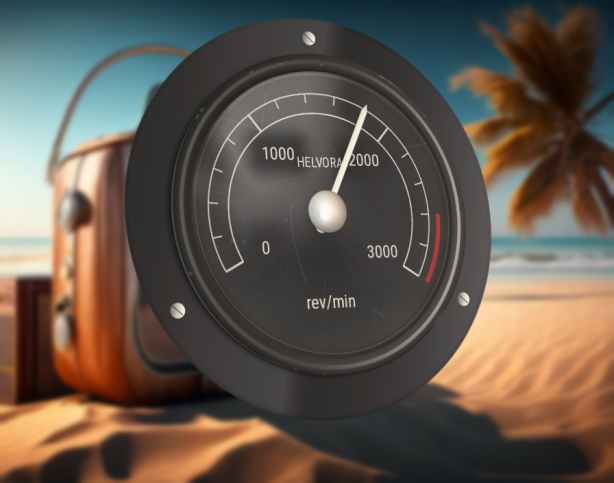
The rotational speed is 1800; rpm
